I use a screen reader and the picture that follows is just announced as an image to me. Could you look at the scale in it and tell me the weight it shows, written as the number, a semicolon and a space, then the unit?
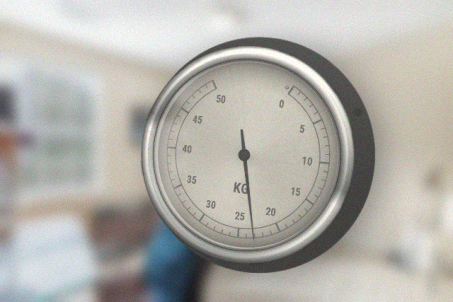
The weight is 23; kg
